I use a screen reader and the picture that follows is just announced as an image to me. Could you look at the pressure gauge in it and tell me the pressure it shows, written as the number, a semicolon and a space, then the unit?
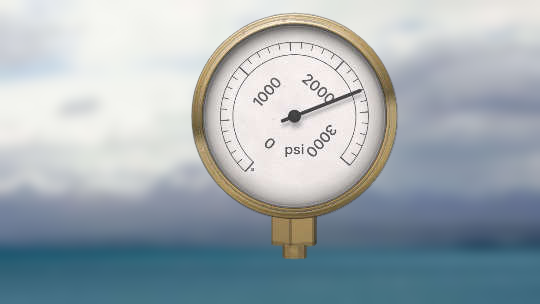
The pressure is 2300; psi
